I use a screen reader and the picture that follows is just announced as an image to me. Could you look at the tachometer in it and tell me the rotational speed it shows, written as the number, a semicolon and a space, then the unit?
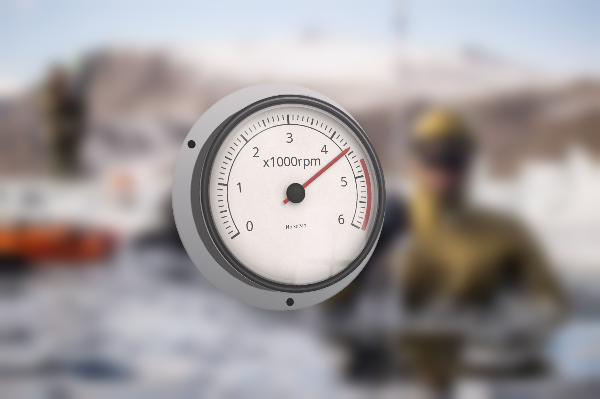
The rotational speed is 4400; rpm
